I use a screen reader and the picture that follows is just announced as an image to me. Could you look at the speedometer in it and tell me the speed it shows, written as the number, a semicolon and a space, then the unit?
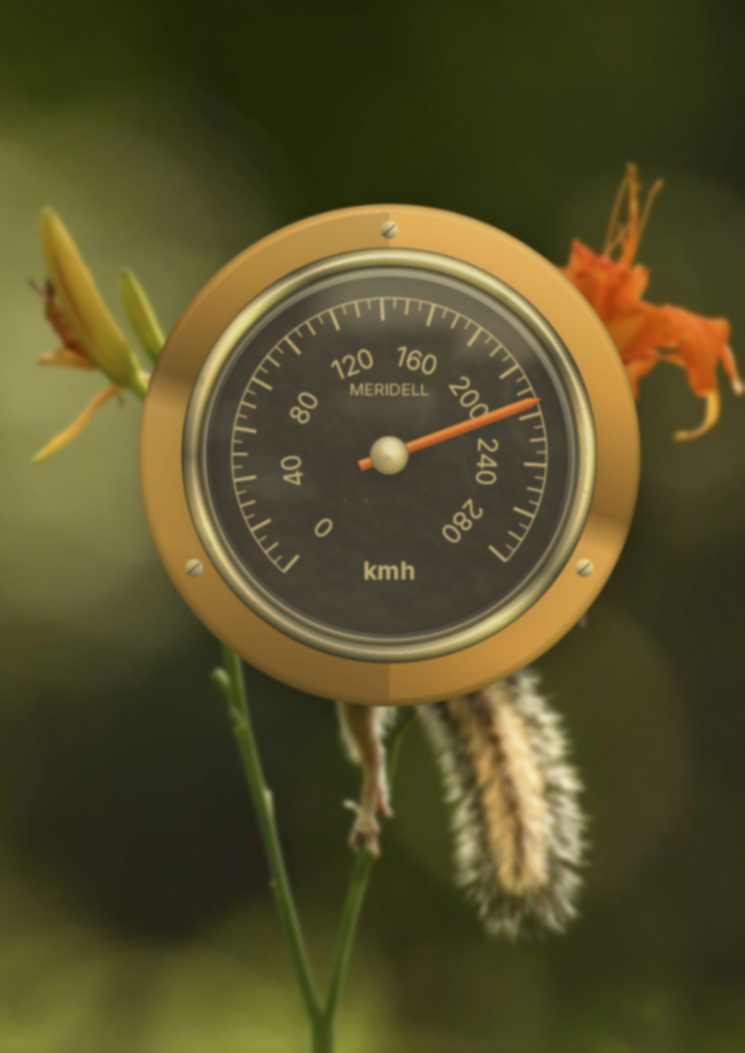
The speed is 215; km/h
